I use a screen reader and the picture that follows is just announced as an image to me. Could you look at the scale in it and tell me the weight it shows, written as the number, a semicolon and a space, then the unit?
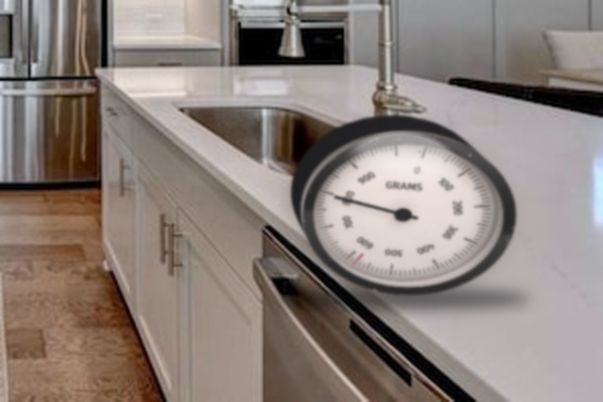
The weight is 800; g
